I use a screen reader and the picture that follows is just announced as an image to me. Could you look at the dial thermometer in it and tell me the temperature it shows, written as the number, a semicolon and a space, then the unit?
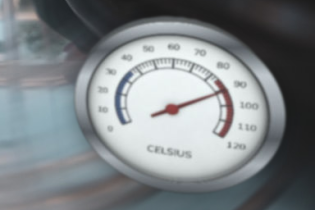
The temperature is 90; °C
